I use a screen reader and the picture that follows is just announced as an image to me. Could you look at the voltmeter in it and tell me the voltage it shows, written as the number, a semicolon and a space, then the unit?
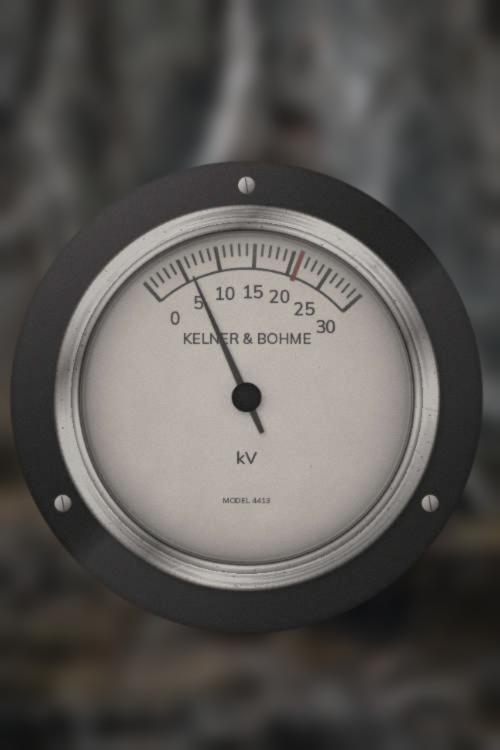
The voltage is 6; kV
